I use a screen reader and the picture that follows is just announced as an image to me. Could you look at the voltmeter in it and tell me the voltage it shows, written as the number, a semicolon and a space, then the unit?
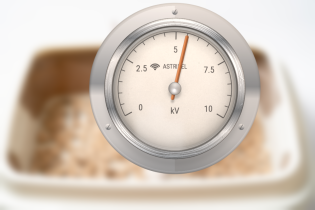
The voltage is 5.5; kV
